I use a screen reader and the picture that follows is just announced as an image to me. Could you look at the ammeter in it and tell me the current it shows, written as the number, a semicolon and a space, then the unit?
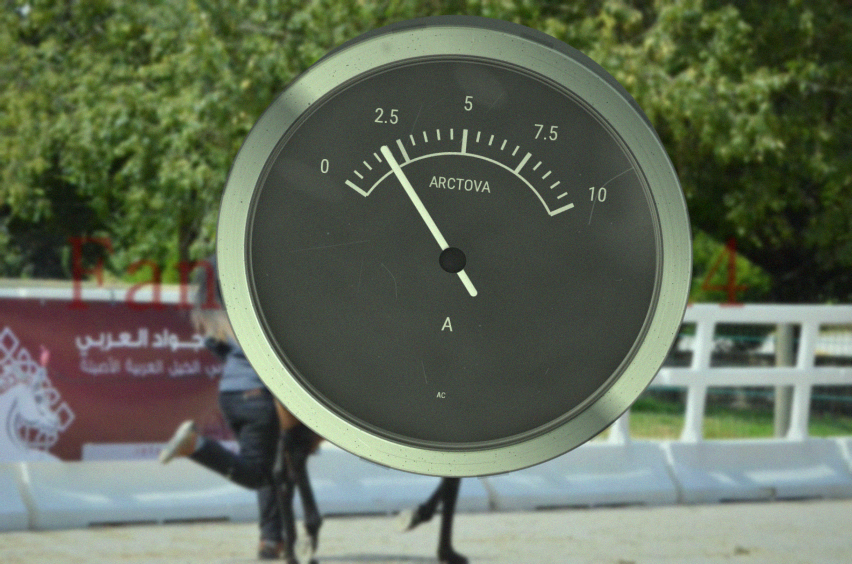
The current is 2; A
